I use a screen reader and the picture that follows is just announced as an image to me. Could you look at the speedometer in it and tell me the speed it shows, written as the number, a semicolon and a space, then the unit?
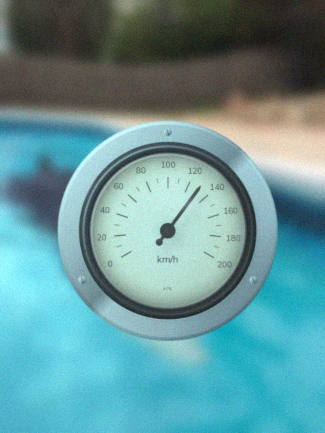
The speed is 130; km/h
